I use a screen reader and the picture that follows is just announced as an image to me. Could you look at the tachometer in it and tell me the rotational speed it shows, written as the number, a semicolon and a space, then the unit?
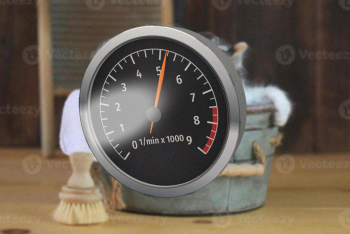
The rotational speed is 5250; rpm
